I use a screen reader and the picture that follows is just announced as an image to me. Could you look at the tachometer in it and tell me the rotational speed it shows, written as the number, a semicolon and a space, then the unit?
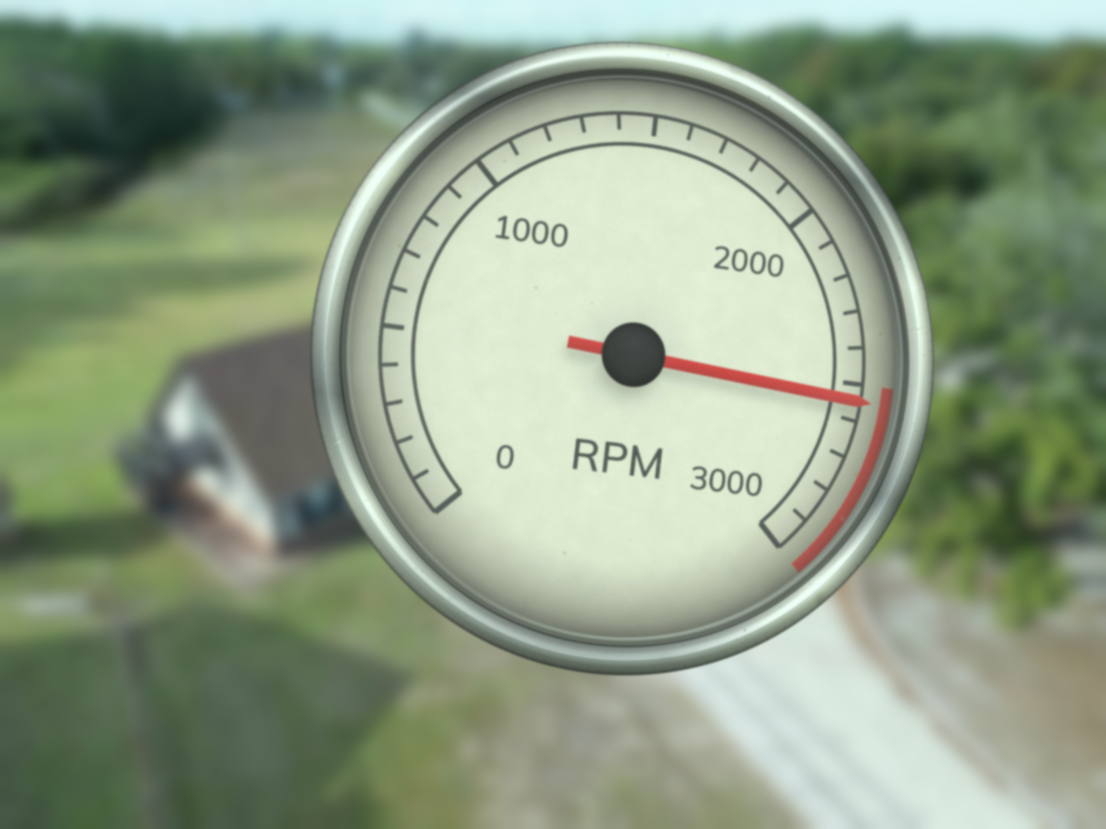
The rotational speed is 2550; rpm
